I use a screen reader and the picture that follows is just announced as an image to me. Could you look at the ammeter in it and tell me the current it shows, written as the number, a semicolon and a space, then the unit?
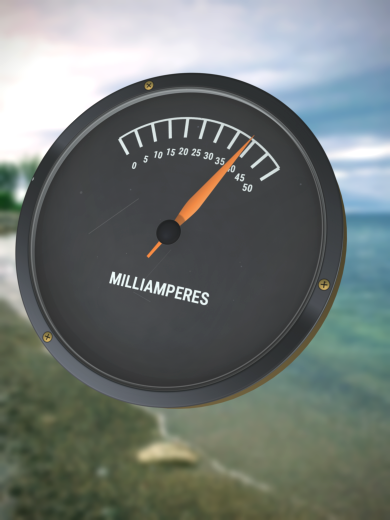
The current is 40; mA
